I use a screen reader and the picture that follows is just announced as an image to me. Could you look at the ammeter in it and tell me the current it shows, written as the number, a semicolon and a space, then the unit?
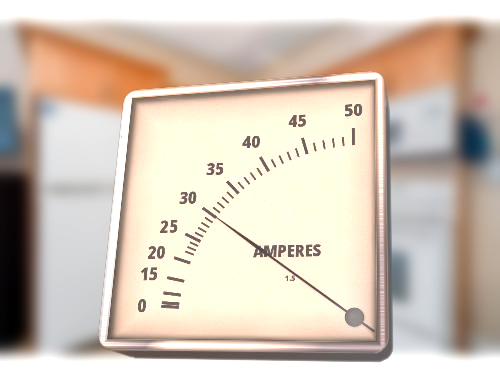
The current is 30; A
